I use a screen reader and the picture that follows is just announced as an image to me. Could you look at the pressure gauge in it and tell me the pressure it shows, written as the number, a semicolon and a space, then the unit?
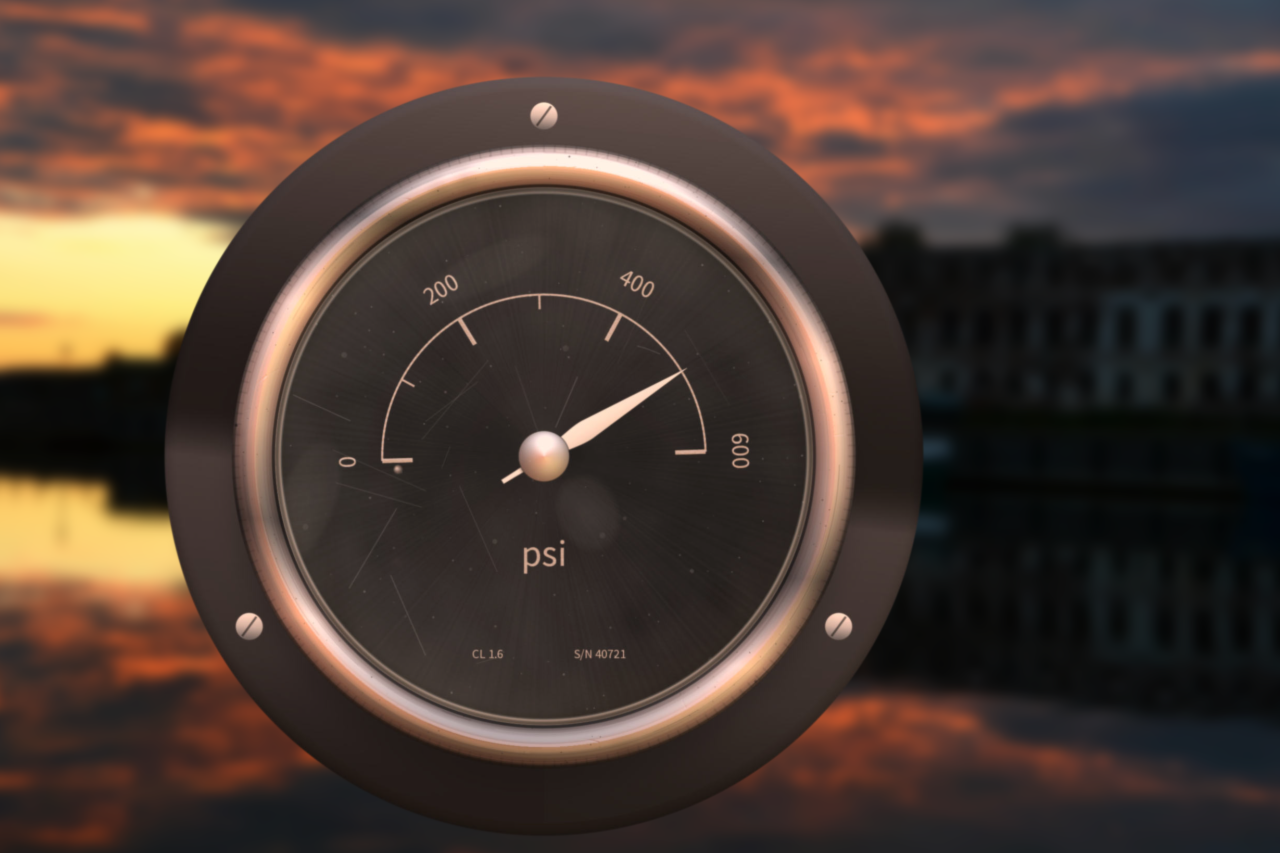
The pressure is 500; psi
